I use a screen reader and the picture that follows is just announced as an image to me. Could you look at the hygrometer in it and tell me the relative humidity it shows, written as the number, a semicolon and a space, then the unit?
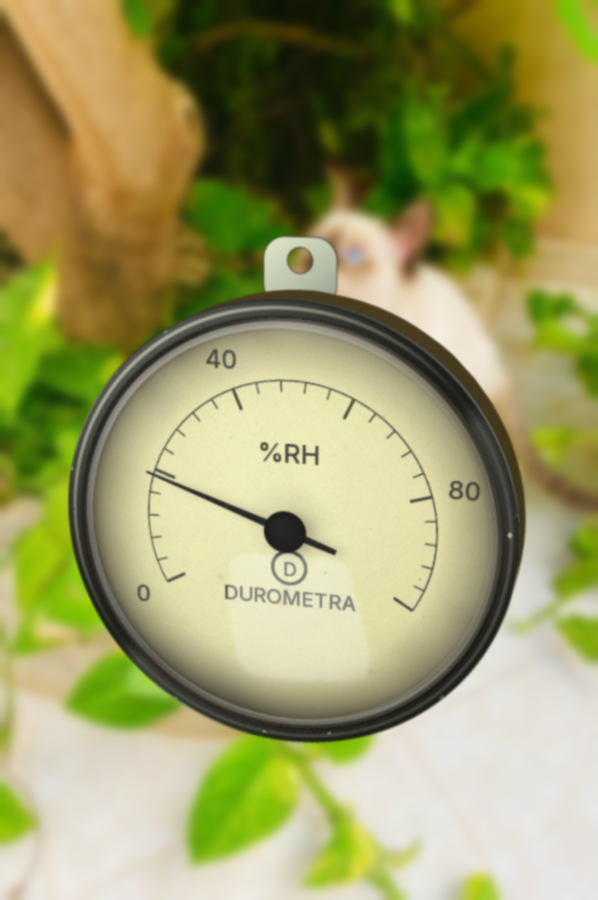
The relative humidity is 20; %
